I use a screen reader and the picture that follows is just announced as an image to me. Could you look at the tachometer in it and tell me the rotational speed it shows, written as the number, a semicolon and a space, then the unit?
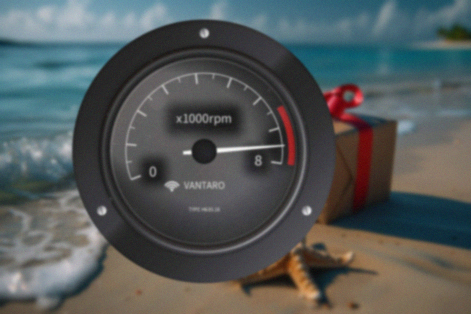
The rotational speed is 7500; rpm
